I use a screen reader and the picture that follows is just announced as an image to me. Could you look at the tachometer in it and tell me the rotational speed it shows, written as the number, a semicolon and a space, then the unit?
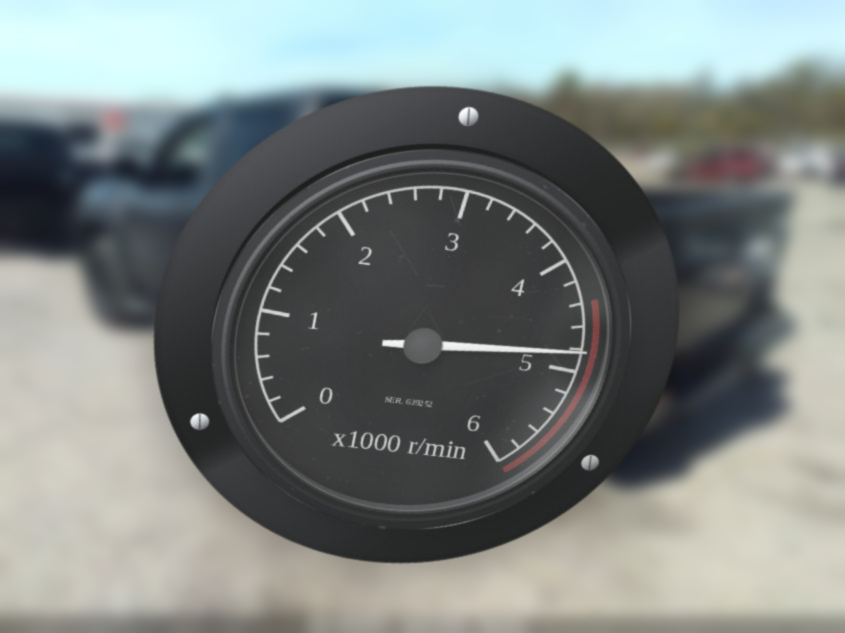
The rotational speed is 4800; rpm
